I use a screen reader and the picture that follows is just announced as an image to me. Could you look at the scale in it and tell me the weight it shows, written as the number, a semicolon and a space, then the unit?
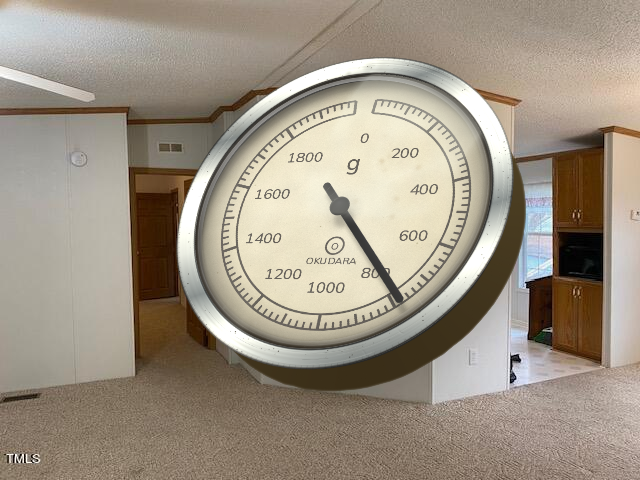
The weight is 780; g
